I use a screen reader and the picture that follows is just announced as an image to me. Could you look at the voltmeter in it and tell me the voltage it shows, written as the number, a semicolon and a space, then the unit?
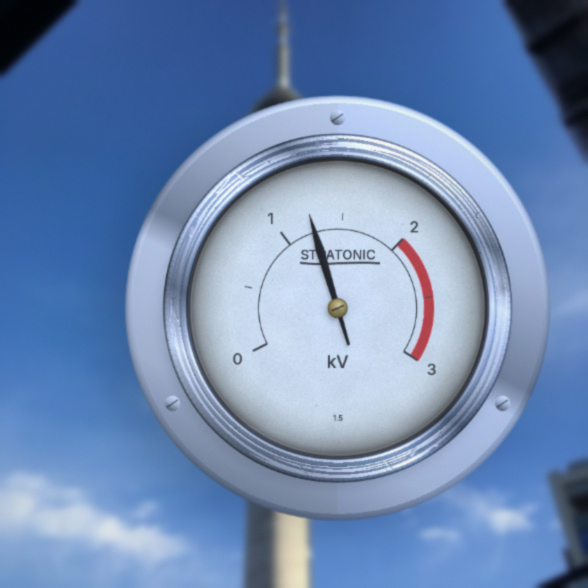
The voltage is 1.25; kV
